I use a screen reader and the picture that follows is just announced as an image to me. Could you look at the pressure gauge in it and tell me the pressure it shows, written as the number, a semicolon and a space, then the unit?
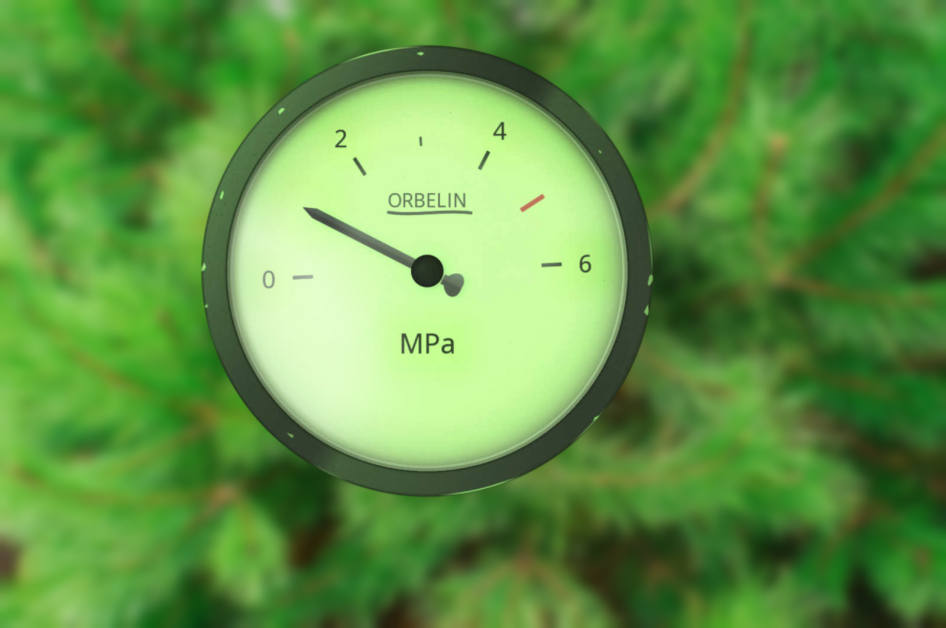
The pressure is 1; MPa
